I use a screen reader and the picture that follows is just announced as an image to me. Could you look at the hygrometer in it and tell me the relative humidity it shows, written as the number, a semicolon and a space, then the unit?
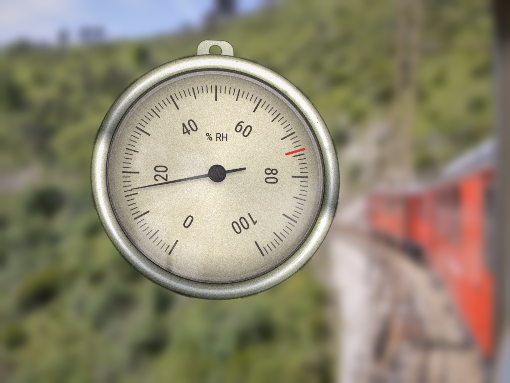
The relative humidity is 16; %
